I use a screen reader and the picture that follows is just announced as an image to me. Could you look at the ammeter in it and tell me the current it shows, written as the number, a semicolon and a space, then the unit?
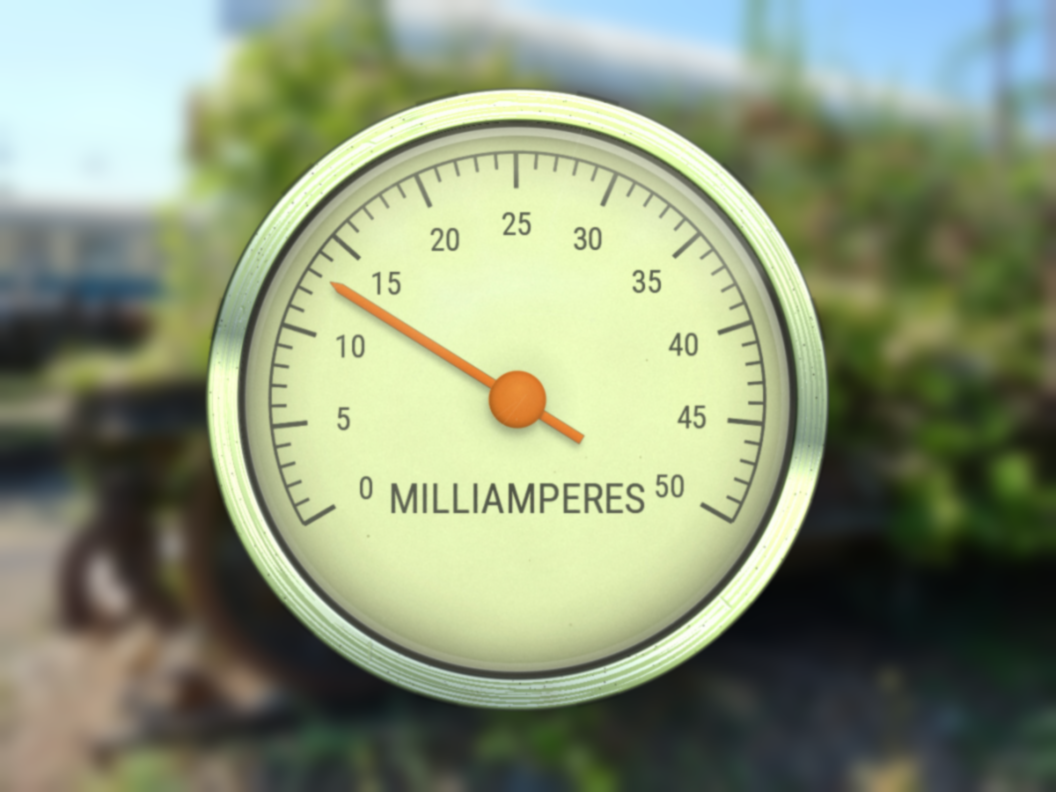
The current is 13; mA
